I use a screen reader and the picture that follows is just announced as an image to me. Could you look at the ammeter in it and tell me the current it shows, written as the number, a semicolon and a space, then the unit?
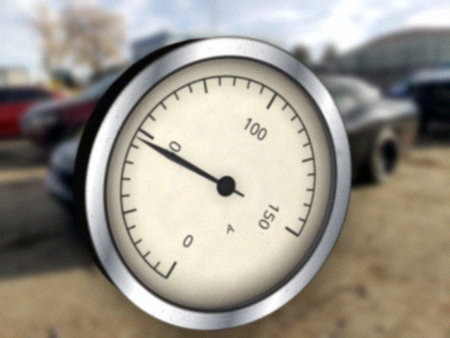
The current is 47.5; A
